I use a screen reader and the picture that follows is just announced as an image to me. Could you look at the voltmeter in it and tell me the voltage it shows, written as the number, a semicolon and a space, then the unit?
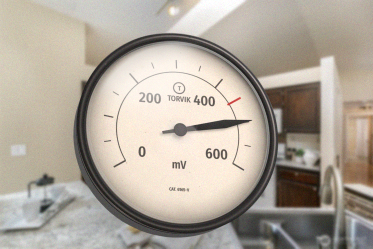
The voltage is 500; mV
